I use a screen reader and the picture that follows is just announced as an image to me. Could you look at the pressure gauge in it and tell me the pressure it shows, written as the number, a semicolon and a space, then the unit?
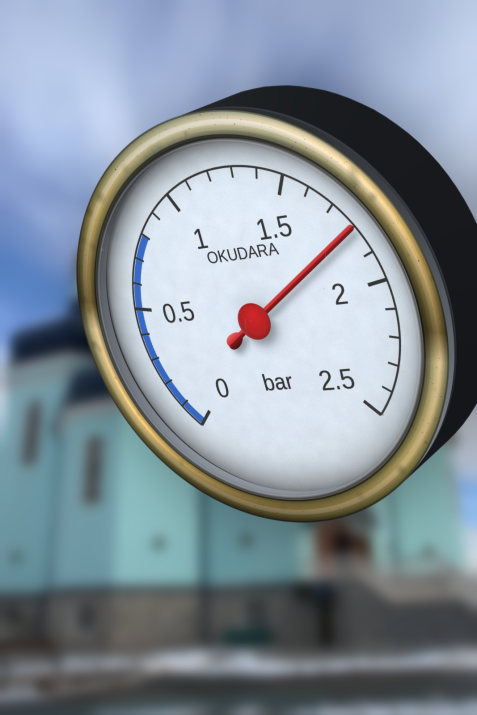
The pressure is 1.8; bar
